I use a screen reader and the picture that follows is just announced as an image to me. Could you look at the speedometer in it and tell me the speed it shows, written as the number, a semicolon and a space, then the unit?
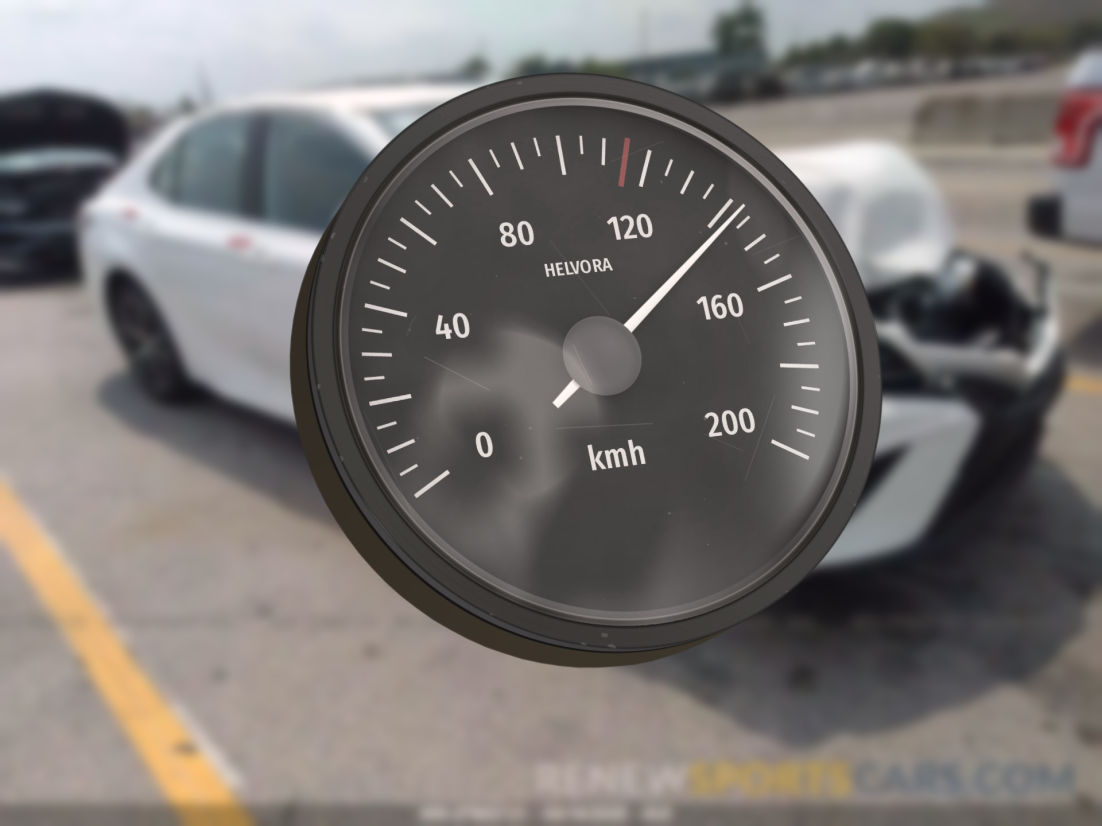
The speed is 142.5; km/h
